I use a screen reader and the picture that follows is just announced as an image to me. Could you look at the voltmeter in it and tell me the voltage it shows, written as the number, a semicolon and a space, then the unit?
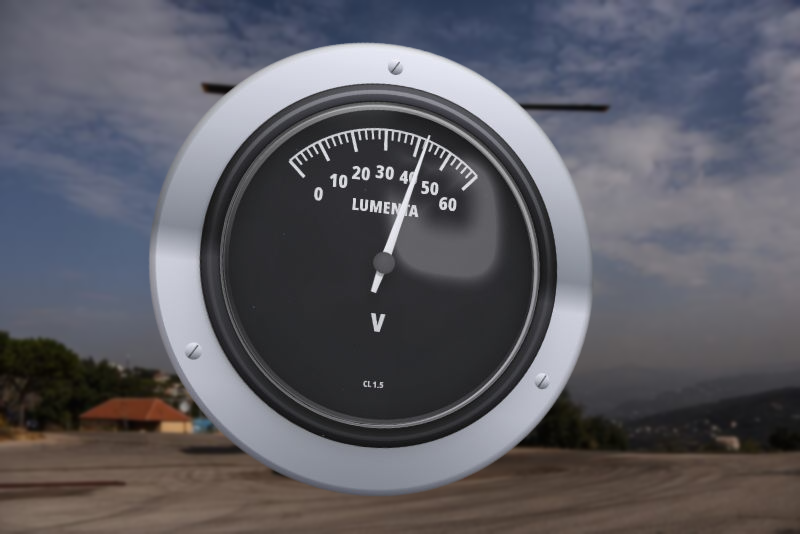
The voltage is 42; V
